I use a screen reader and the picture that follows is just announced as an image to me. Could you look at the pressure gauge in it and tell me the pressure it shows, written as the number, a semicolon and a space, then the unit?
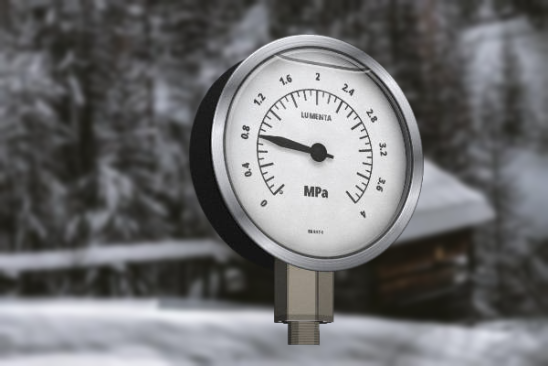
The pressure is 0.8; MPa
